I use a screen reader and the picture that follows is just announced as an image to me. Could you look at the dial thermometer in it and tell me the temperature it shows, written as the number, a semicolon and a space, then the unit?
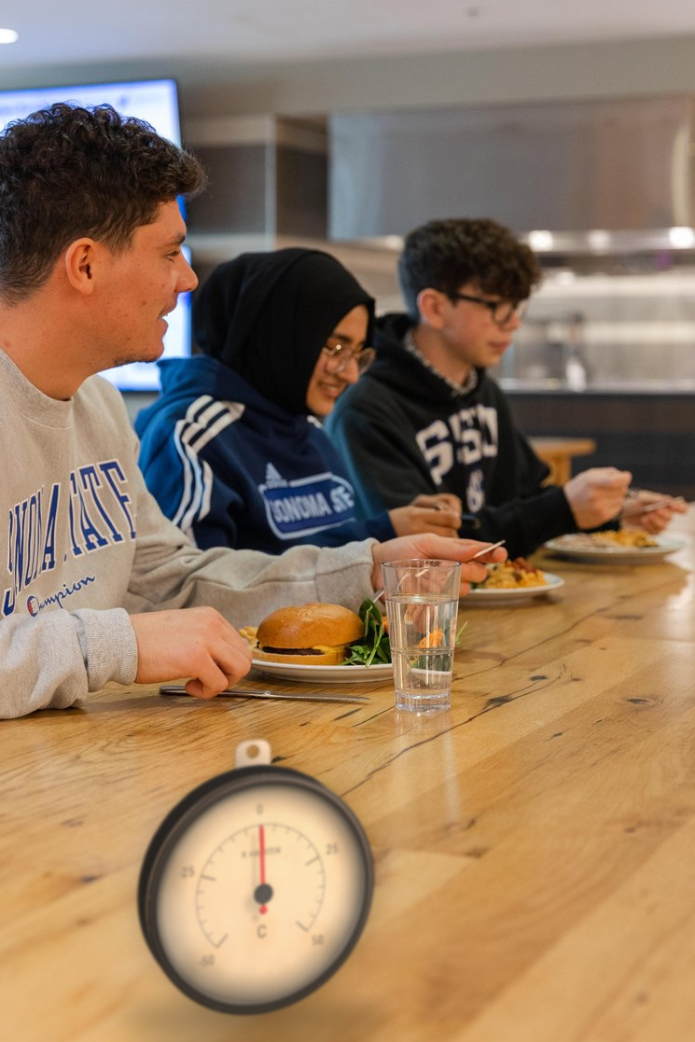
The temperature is 0; °C
